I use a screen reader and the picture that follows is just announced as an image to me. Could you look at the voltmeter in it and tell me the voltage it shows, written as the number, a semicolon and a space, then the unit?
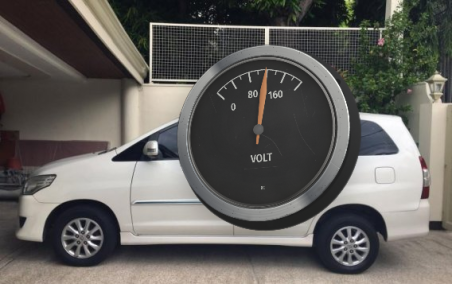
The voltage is 120; V
